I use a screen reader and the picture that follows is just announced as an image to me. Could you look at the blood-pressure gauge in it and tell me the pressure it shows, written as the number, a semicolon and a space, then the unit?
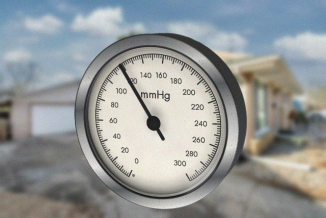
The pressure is 120; mmHg
